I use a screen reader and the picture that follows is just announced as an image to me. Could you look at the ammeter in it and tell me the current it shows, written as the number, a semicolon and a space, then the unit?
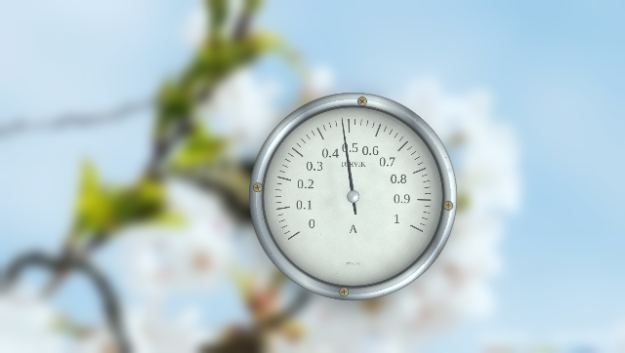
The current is 0.48; A
